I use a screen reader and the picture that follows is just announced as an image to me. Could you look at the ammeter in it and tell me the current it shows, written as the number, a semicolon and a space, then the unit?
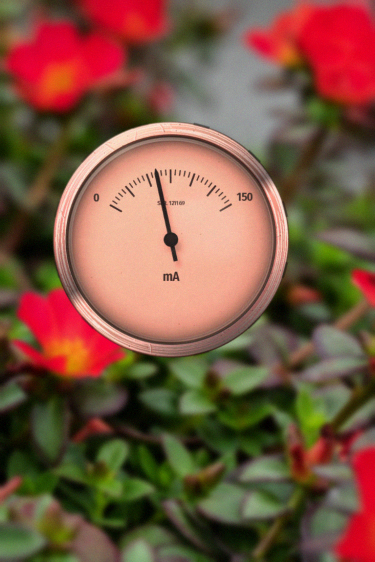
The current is 60; mA
